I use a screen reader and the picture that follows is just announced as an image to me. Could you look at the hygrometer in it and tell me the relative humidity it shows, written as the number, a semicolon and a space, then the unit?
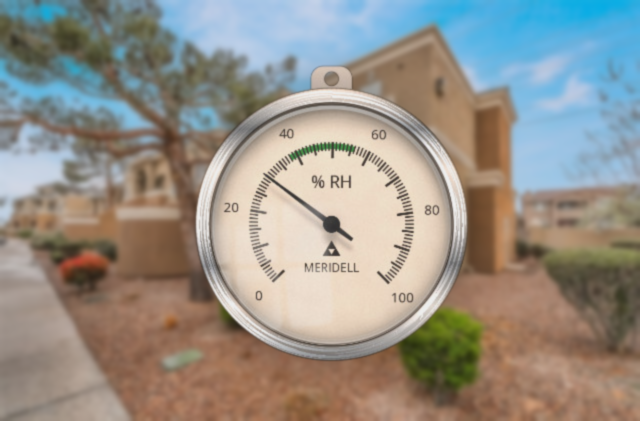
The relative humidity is 30; %
